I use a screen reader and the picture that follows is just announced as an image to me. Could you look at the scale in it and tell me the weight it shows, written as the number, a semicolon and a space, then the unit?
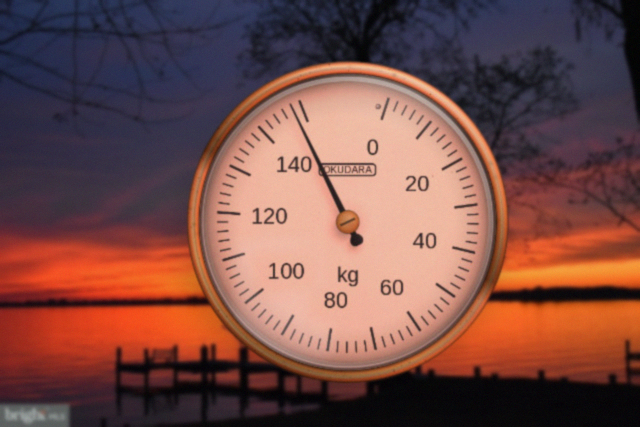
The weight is 148; kg
